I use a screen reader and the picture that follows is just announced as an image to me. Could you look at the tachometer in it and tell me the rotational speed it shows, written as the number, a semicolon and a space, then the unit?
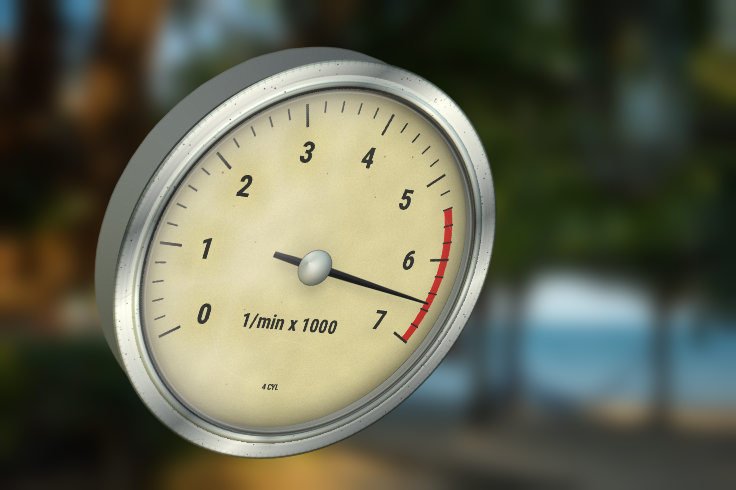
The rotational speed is 6500; rpm
